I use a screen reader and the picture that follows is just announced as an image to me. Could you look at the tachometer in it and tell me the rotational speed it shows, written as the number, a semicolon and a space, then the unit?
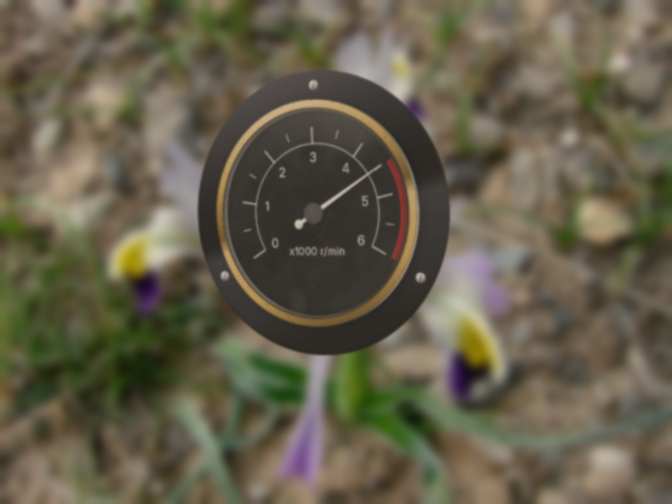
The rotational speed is 4500; rpm
